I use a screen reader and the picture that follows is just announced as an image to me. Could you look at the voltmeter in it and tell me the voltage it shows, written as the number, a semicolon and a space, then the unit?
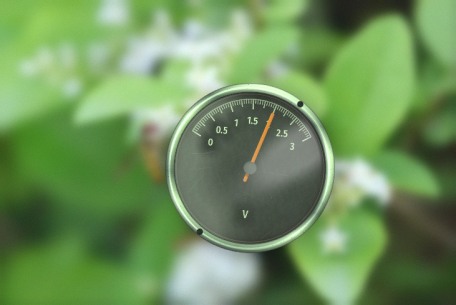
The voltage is 2; V
